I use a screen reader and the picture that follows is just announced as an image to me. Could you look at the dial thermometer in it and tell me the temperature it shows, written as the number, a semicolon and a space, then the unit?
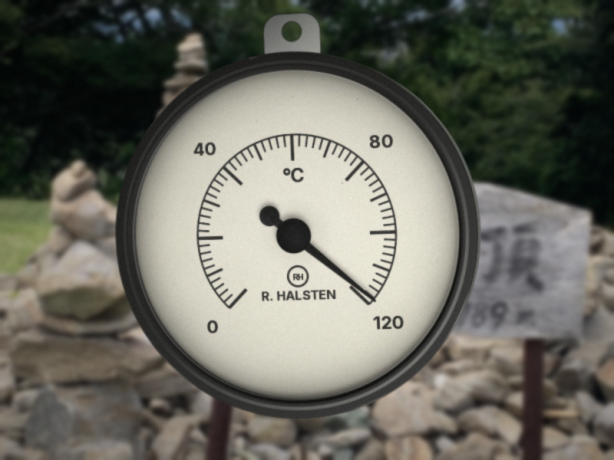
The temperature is 118; °C
